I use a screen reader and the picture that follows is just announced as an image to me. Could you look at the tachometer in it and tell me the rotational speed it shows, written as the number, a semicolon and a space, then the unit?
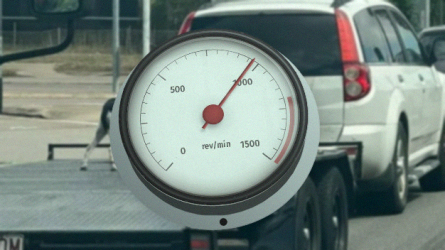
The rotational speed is 975; rpm
